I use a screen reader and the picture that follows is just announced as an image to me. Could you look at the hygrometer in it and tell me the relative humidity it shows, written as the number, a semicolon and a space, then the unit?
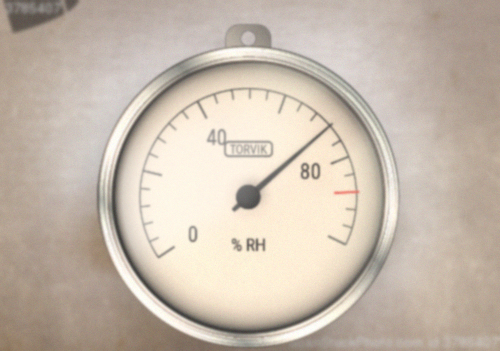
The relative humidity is 72; %
